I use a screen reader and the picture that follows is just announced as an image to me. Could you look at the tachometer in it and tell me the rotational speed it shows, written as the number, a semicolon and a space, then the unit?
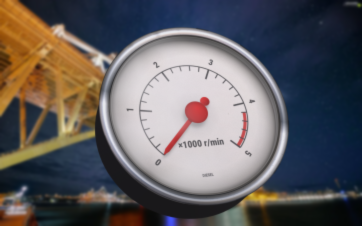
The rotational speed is 0; rpm
